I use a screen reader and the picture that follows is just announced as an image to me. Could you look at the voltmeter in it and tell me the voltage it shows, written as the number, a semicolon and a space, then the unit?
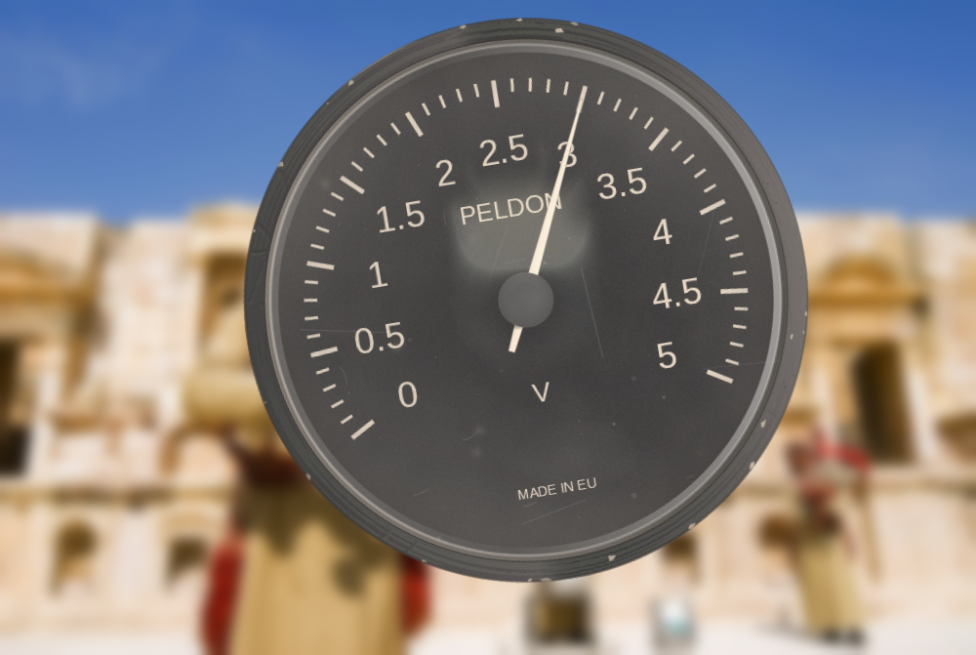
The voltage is 3; V
